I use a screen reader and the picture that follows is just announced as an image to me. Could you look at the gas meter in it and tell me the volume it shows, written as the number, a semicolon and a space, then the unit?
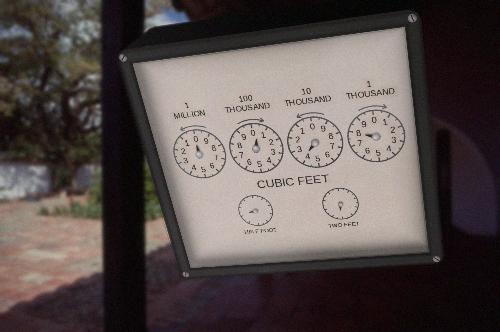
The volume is 3800; ft³
